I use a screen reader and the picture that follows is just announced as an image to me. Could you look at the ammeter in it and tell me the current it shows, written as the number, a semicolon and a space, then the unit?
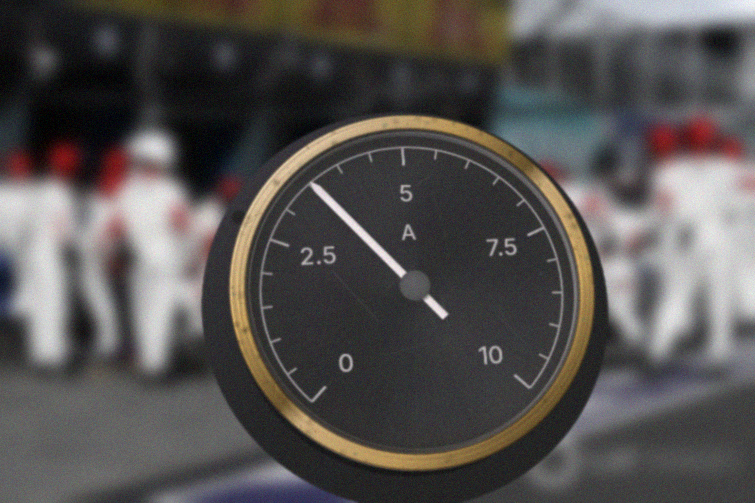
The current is 3.5; A
